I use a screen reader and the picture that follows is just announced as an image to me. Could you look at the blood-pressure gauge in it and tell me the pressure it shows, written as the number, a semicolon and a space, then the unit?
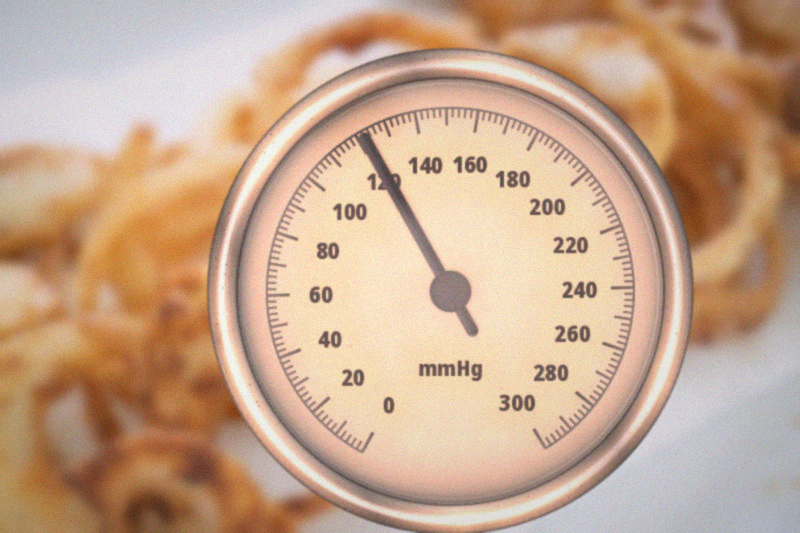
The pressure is 122; mmHg
